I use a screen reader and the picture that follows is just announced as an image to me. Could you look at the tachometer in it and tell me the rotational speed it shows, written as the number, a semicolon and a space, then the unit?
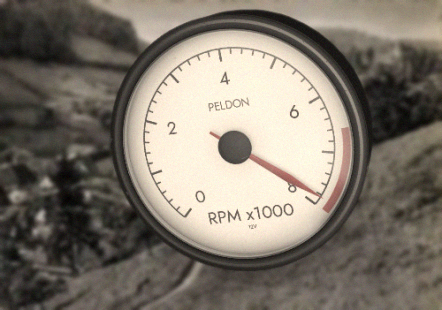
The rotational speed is 7800; rpm
